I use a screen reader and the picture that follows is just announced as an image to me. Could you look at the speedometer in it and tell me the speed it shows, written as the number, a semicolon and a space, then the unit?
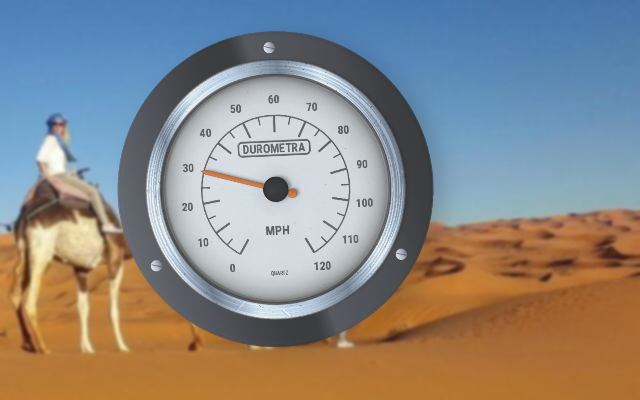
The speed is 30; mph
